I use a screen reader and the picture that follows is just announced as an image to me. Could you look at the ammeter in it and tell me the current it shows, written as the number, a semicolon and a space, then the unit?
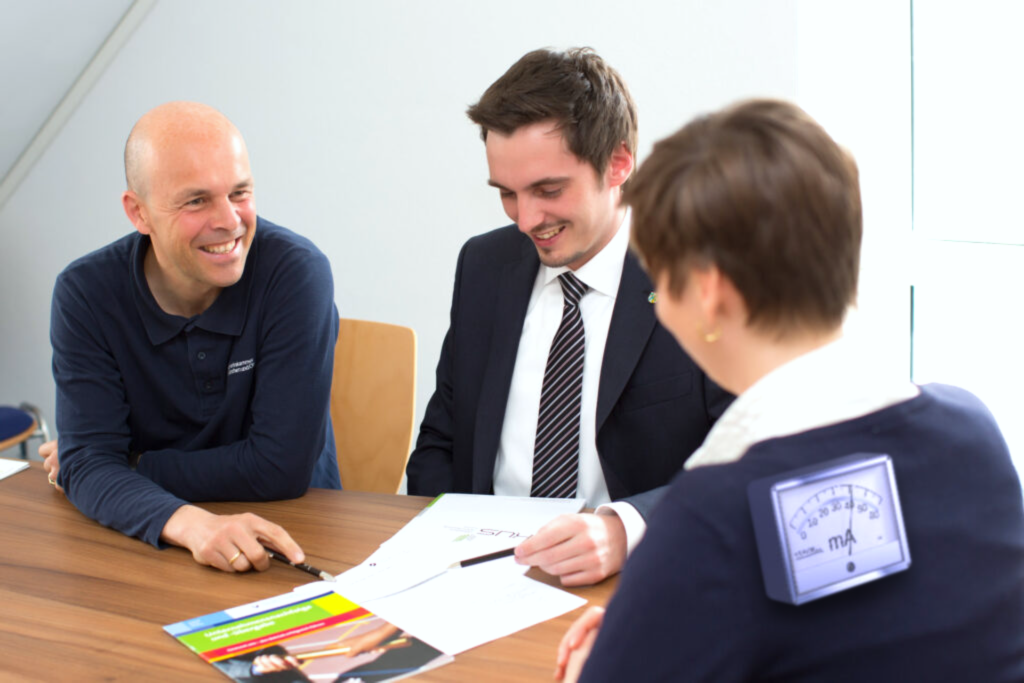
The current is 40; mA
